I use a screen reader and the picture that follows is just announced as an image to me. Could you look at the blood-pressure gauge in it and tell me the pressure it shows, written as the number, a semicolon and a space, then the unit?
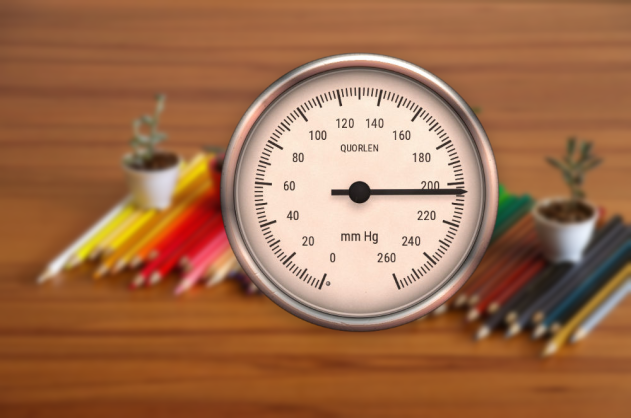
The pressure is 204; mmHg
